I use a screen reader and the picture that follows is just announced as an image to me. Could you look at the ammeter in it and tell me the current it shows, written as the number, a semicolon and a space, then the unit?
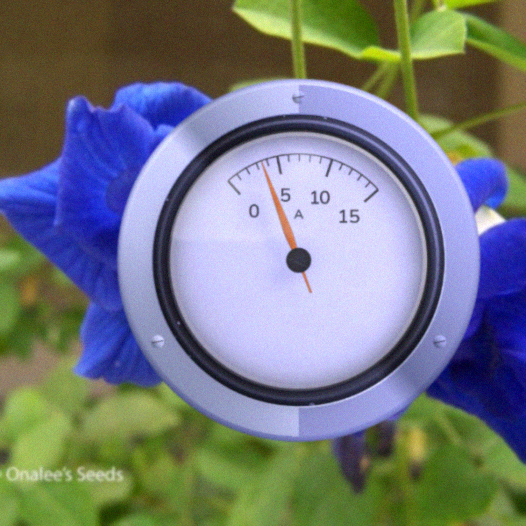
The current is 3.5; A
